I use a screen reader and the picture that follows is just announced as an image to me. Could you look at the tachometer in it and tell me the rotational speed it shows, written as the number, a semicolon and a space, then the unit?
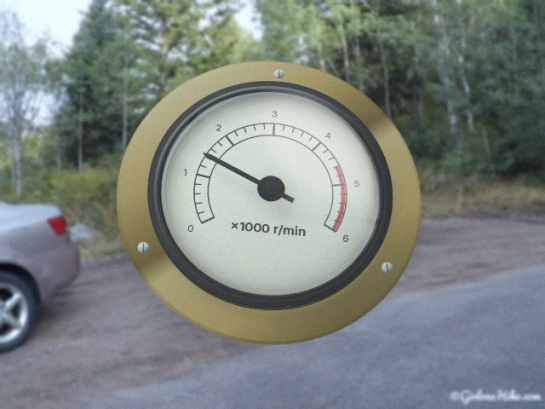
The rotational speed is 1400; rpm
